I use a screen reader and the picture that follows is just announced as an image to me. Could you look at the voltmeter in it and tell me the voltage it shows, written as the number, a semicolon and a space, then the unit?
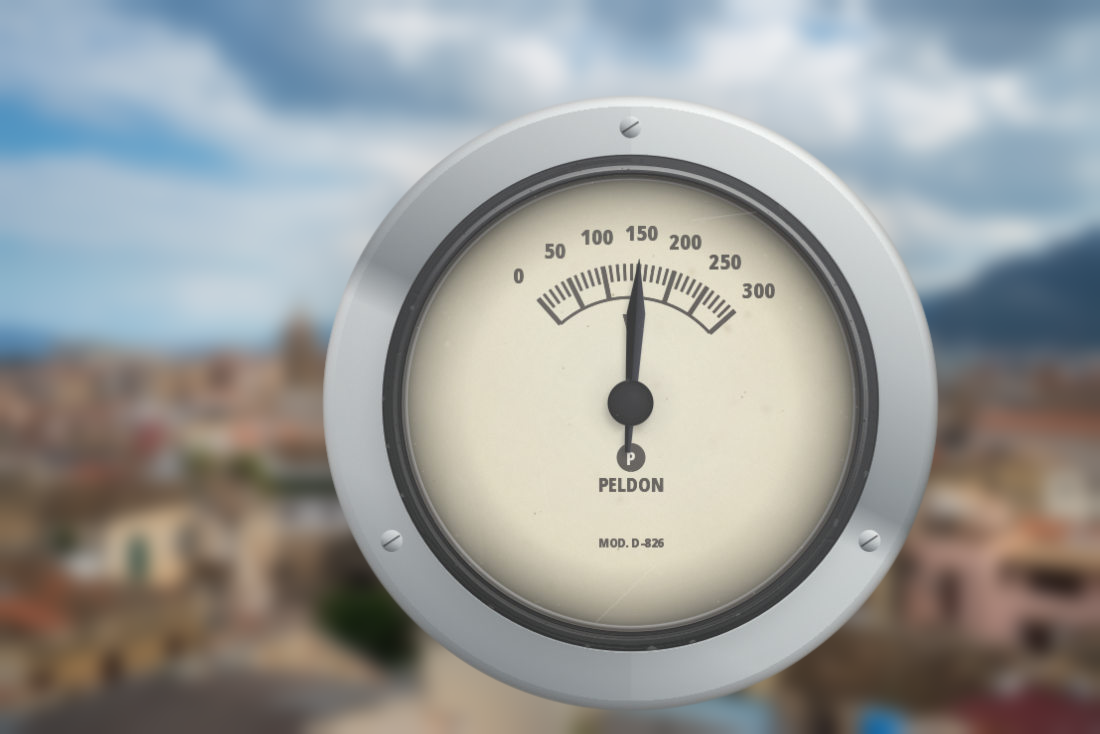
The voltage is 150; V
